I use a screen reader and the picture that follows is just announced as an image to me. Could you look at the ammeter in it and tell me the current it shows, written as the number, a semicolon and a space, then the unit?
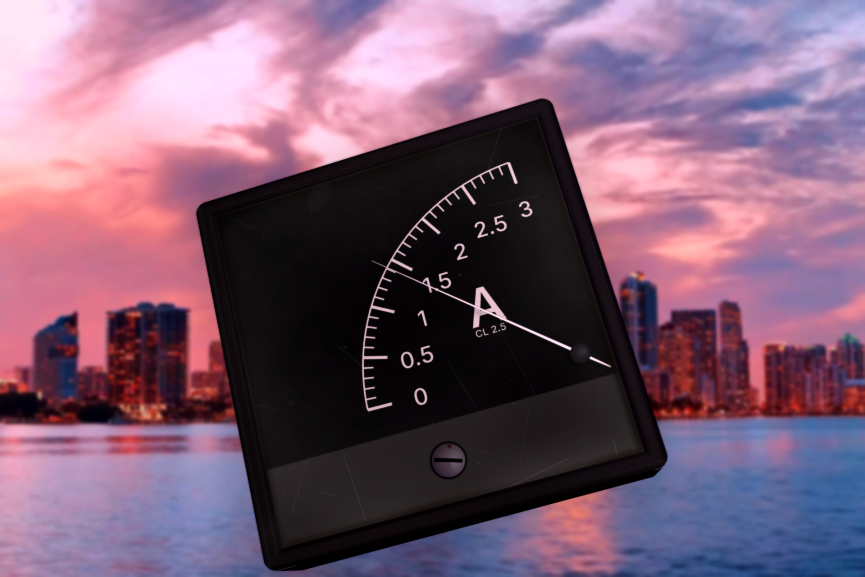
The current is 1.4; A
